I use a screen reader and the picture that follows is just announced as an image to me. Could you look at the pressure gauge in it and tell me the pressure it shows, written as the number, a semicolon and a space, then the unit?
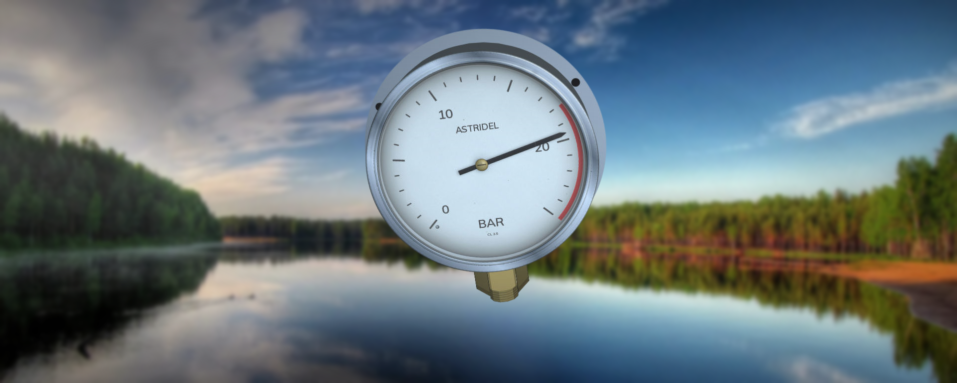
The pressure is 19.5; bar
